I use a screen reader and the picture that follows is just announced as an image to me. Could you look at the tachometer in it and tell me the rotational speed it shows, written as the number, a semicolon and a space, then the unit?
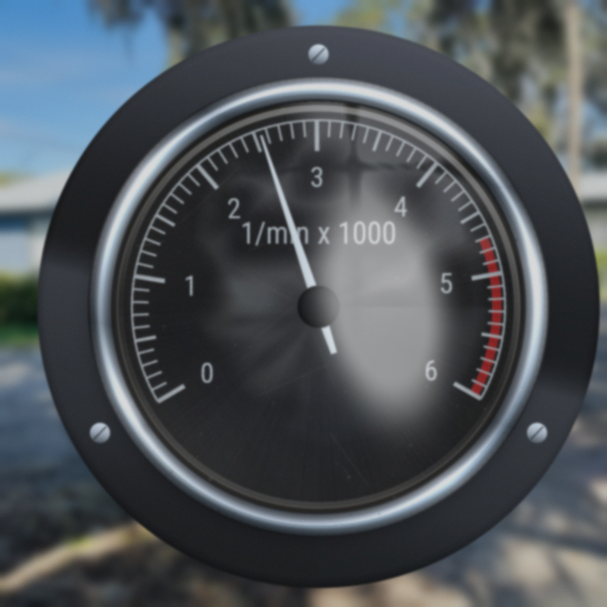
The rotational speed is 2550; rpm
